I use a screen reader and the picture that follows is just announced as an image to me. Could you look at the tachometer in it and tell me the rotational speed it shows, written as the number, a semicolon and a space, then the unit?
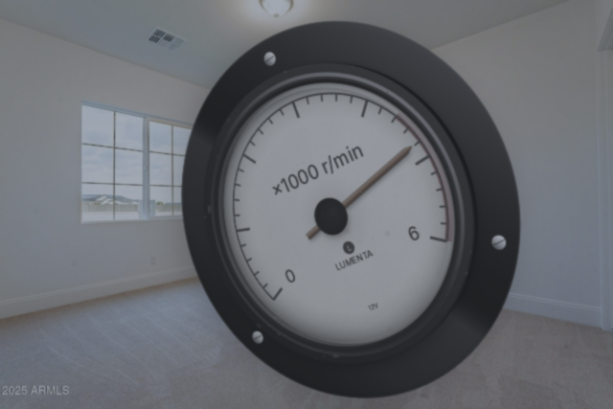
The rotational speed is 4800; rpm
